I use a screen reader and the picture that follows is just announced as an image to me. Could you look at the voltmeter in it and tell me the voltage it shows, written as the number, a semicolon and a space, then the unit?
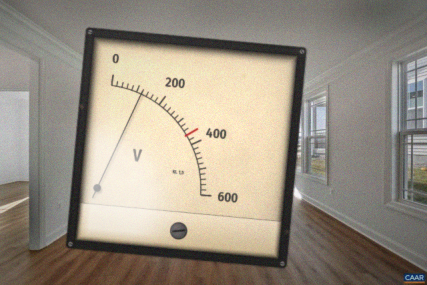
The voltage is 120; V
